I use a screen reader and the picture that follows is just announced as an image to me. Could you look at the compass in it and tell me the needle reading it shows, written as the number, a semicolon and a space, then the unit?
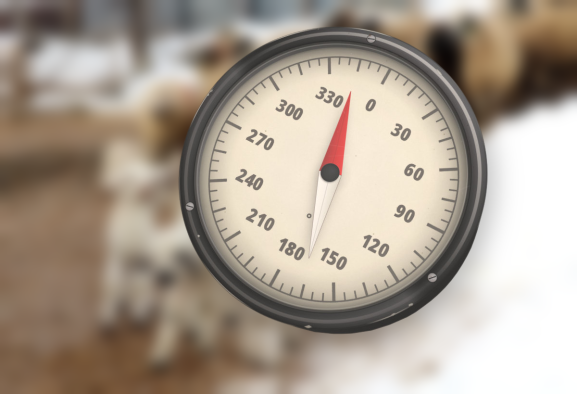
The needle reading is 345; °
